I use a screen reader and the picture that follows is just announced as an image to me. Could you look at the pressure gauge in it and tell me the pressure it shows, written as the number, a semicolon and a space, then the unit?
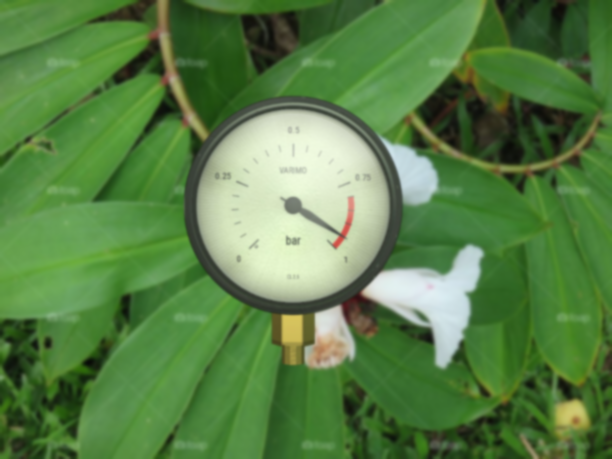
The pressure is 0.95; bar
